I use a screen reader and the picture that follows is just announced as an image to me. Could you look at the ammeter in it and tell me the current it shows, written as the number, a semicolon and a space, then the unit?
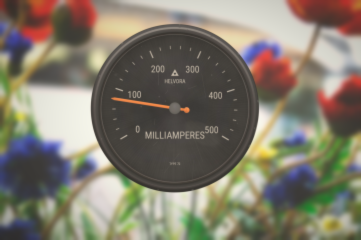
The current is 80; mA
